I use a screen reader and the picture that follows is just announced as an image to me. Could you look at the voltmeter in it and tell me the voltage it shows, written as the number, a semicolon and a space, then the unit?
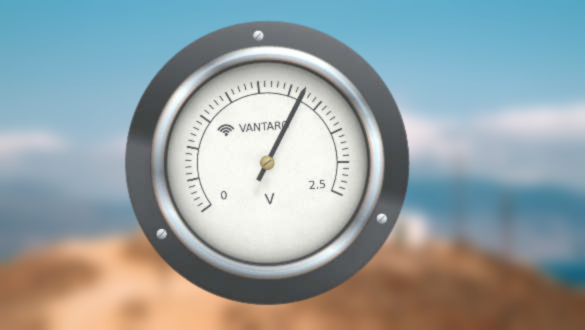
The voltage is 1.6; V
